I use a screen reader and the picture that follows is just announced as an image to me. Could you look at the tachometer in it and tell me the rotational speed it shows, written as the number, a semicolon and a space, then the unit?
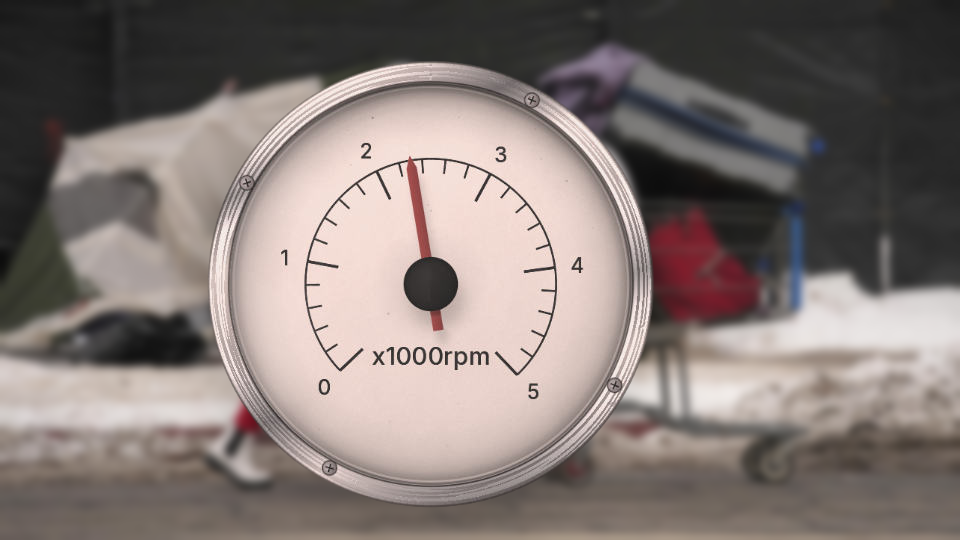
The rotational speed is 2300; rpm
